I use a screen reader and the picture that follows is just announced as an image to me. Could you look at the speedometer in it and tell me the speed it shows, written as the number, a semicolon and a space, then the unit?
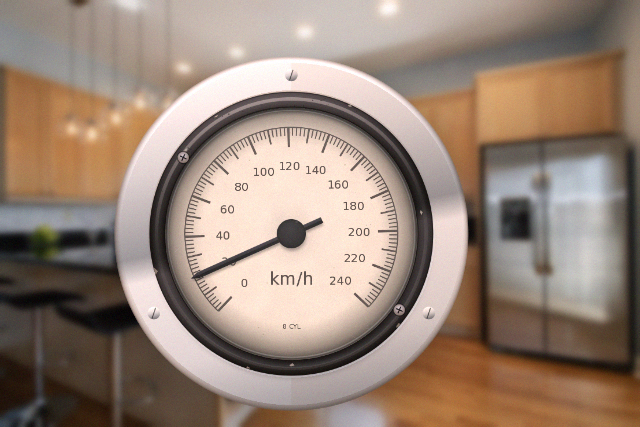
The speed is 20; km/h
